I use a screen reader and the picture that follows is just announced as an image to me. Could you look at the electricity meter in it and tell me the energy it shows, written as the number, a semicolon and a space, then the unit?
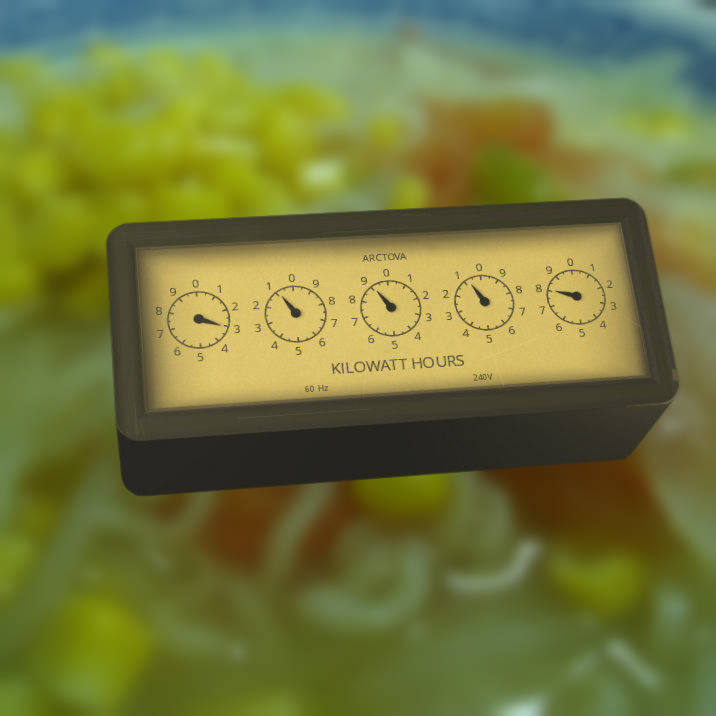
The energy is 30908; kWh
